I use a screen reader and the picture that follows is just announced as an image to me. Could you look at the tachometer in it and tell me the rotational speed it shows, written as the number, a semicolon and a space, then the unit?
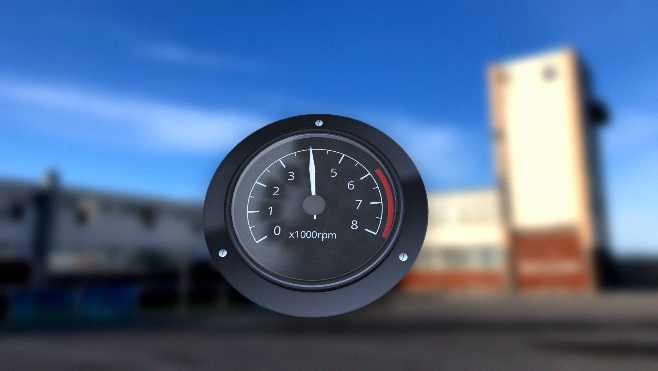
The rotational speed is 4000; rpm
